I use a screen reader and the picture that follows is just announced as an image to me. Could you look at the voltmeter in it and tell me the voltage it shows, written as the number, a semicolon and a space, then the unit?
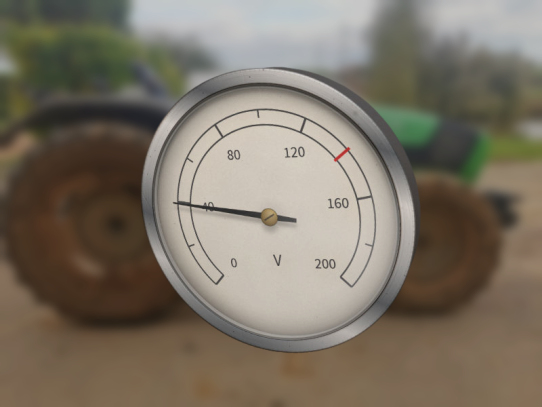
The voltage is 40; V
